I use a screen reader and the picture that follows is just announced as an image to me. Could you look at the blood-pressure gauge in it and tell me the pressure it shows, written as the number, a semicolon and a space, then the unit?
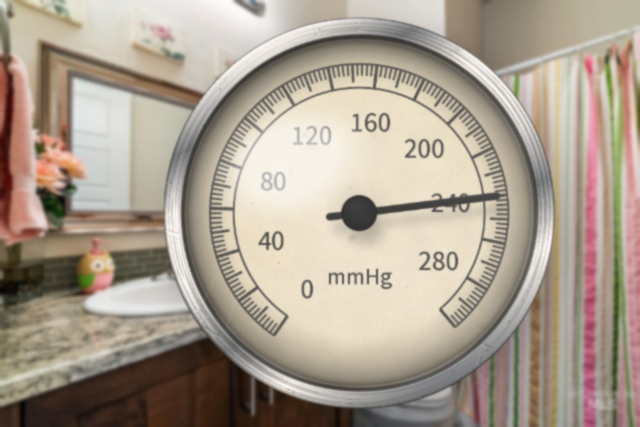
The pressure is 240; mmHg
